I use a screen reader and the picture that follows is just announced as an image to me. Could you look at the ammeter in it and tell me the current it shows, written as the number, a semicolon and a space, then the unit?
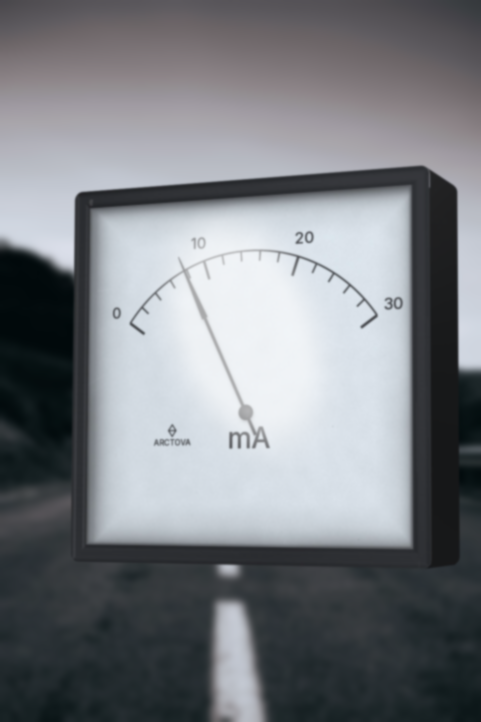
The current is 8; mA
